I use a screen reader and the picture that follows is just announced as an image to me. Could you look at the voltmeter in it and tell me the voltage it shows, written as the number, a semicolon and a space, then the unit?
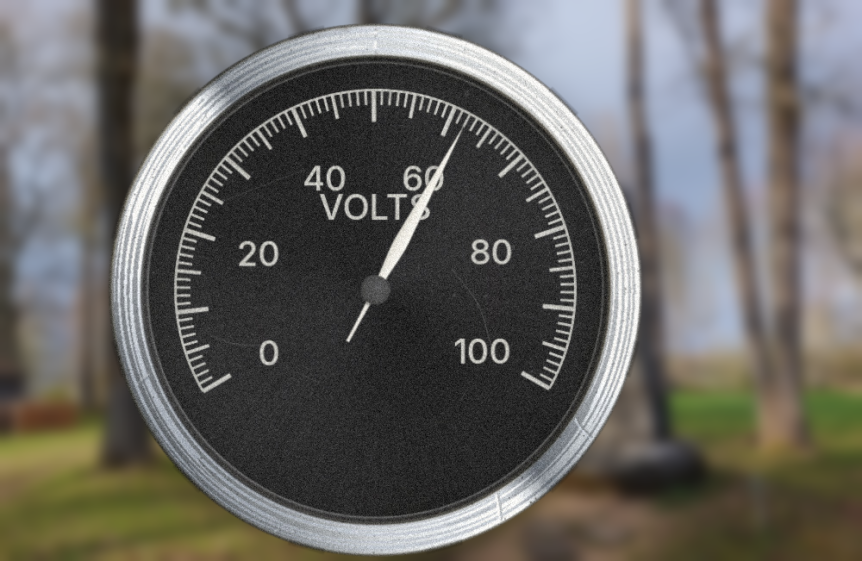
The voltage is 62; V
